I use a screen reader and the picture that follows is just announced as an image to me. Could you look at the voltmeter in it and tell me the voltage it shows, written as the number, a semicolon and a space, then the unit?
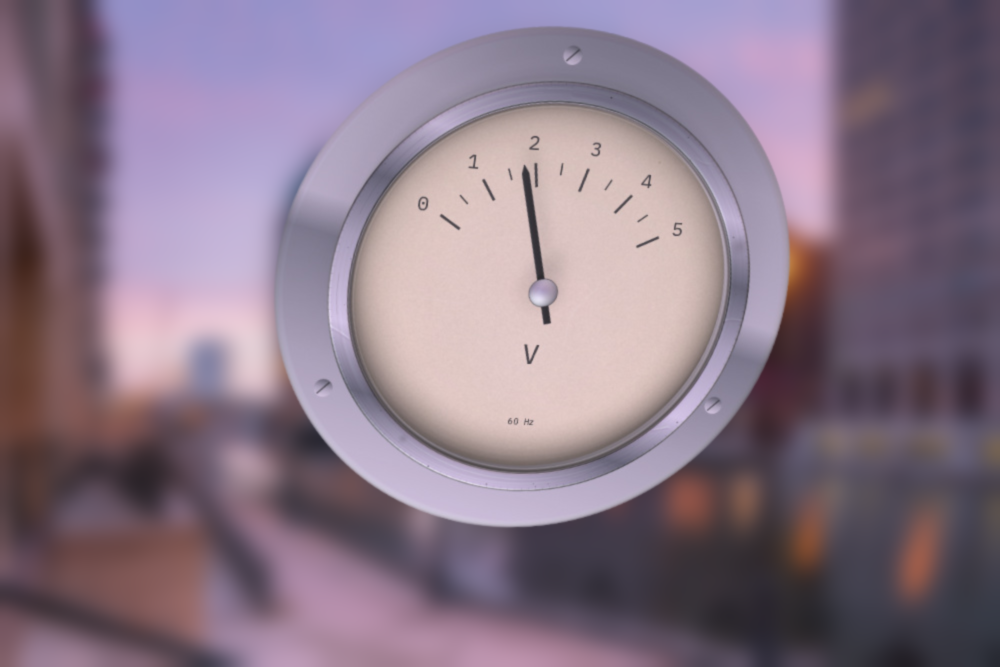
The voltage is 1.75; V
